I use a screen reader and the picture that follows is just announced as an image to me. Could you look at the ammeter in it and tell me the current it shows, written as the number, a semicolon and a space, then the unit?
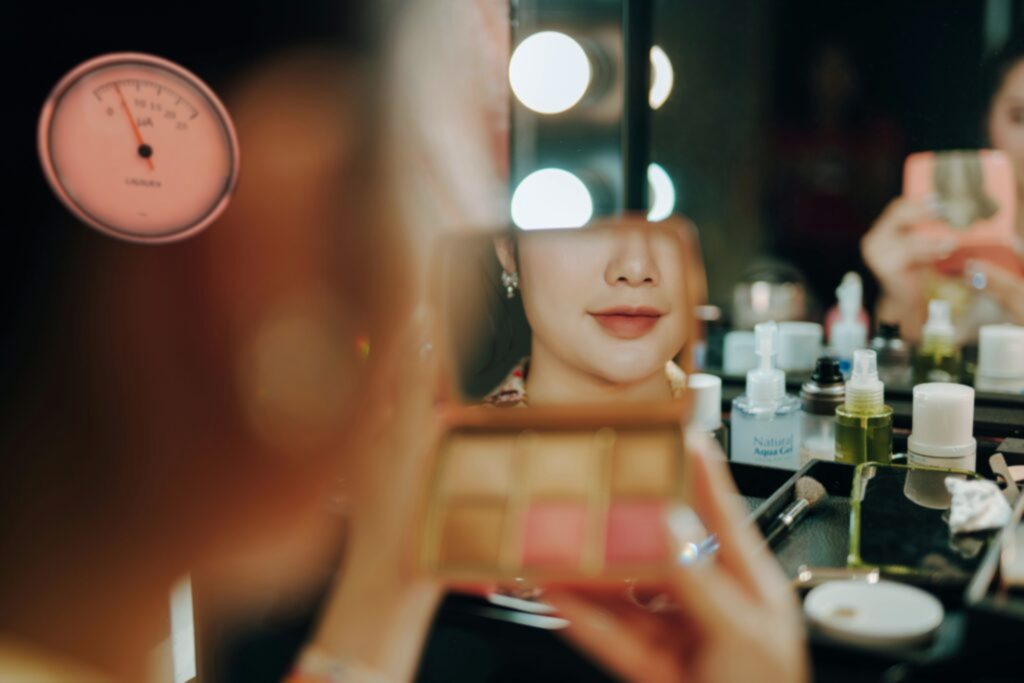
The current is 5; µA
